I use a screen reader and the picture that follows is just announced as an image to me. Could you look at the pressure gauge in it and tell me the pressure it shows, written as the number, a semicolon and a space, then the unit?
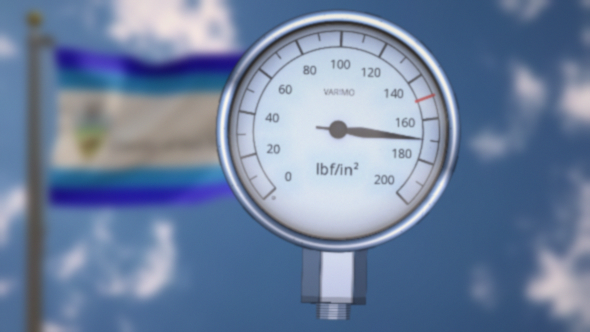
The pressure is 170; psi
